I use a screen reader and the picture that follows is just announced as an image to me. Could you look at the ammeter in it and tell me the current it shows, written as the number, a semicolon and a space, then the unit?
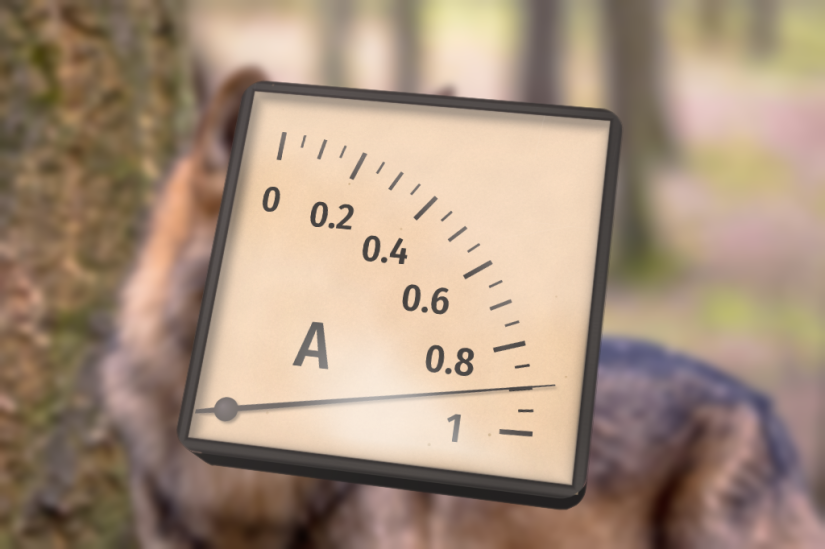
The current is 0.9; A
